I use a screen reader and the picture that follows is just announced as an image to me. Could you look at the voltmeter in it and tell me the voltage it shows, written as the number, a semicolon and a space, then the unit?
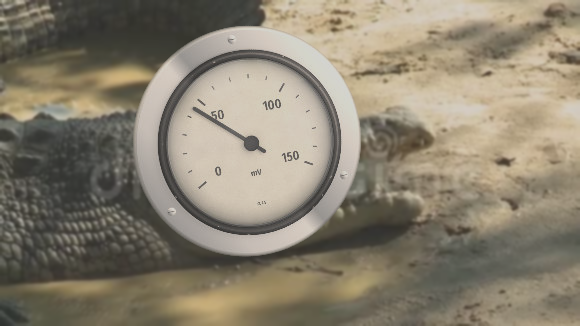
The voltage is 45; mV
